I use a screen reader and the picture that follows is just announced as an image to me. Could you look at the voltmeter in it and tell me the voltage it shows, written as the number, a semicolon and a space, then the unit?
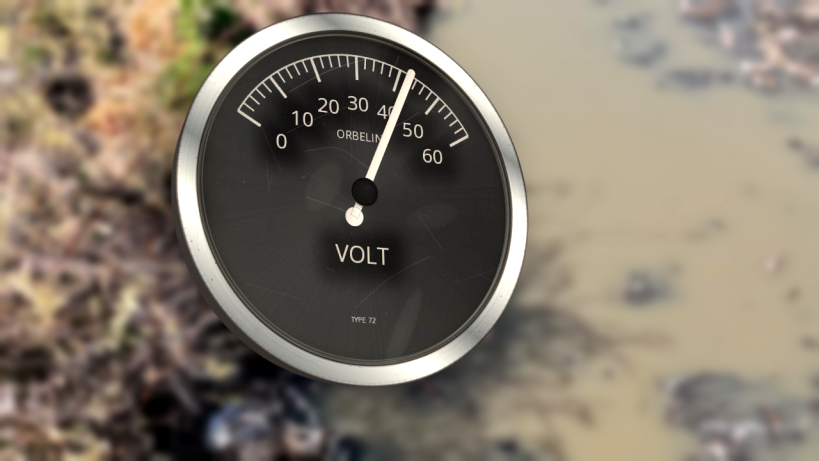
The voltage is 42; V
